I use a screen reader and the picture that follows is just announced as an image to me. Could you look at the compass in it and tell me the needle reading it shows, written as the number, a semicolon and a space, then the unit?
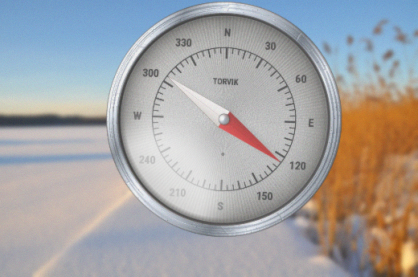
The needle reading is 125; °
